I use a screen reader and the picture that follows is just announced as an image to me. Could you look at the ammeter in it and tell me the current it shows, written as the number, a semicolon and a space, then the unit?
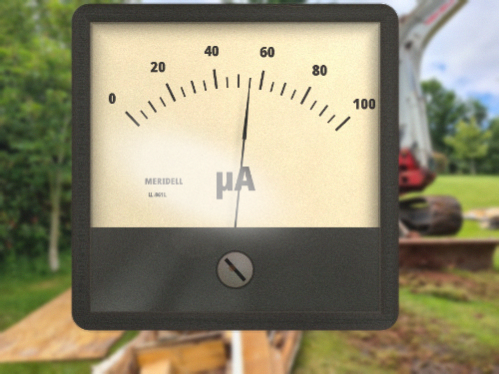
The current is 55; µA
